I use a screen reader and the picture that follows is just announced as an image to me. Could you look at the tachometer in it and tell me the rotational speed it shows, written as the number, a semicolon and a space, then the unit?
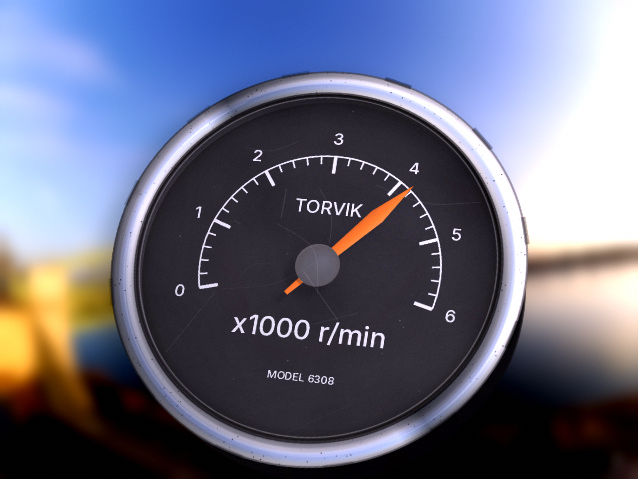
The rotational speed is 4200; rpm
